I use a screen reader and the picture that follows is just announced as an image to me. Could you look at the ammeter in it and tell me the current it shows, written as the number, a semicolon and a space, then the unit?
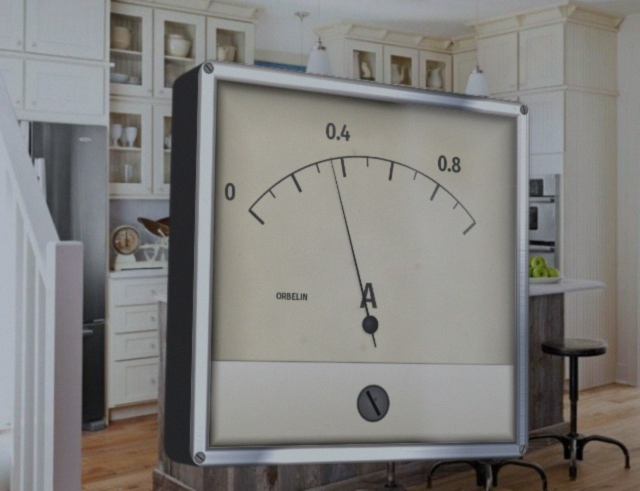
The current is 0.35; A
